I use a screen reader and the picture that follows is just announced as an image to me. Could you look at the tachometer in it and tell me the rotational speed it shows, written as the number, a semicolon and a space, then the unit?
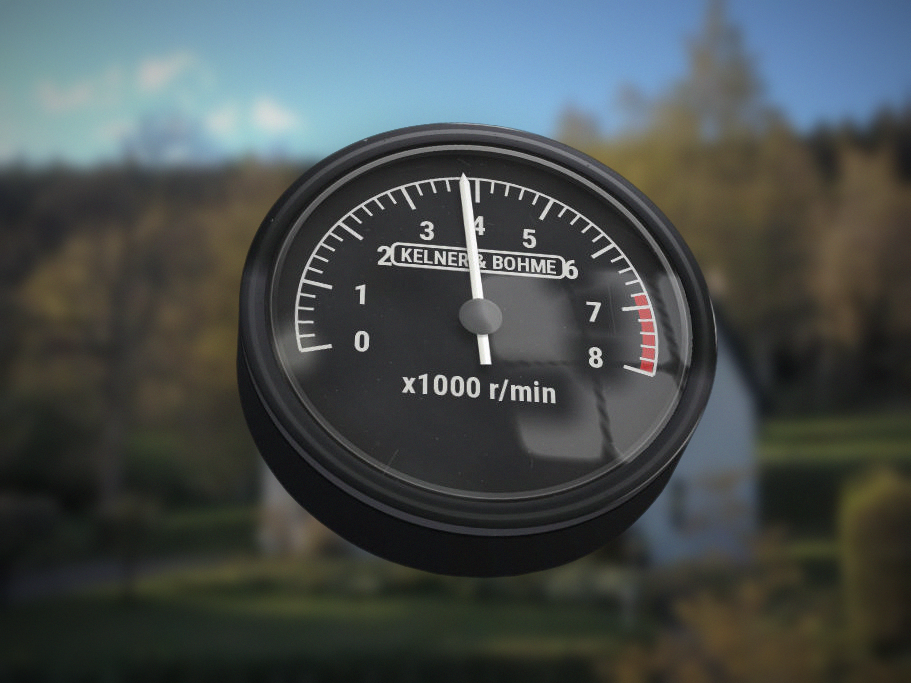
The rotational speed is 3800; rpm
